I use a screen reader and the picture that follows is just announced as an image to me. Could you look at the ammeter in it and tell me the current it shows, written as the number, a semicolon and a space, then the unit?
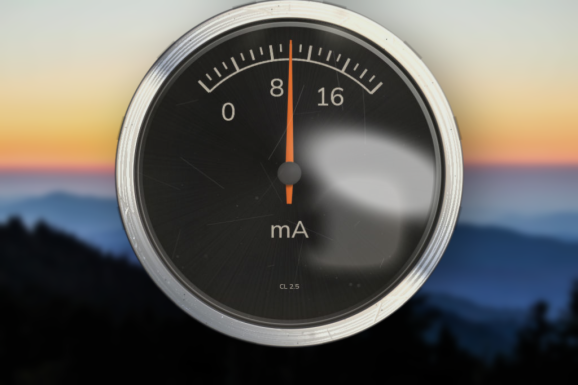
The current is 10; mA
